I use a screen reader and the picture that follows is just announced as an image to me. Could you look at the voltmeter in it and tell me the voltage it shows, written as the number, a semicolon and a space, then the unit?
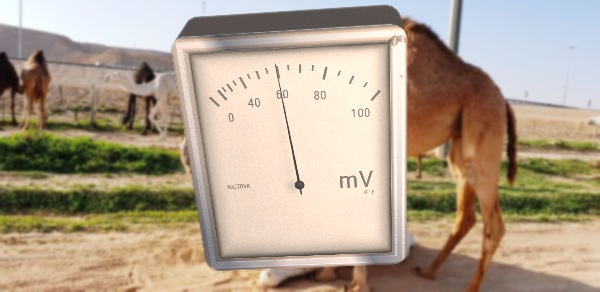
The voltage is 60; mV
